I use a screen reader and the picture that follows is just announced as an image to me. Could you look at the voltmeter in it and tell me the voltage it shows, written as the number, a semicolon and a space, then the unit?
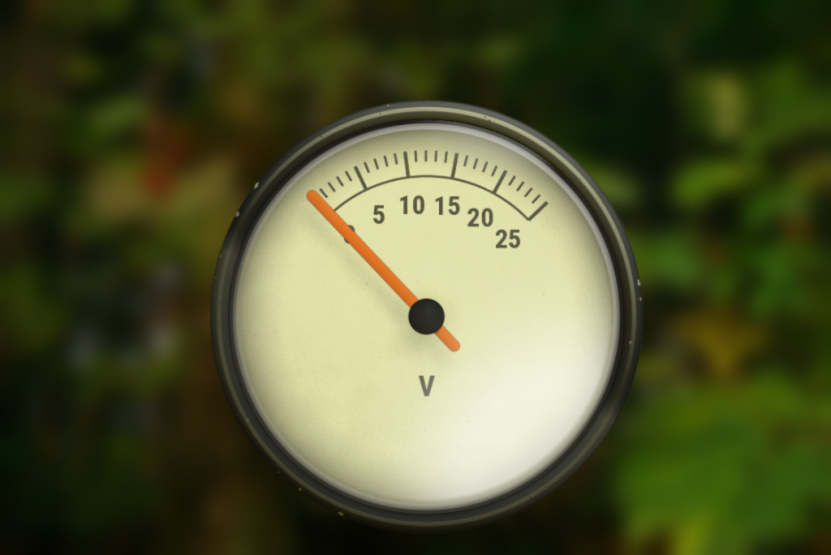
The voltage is 0; V
